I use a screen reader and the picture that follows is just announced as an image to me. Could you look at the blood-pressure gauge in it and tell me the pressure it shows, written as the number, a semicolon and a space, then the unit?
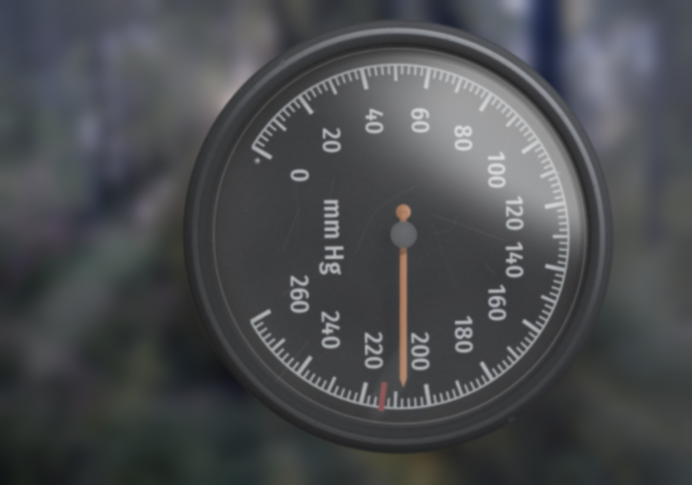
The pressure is 208; mmHg
